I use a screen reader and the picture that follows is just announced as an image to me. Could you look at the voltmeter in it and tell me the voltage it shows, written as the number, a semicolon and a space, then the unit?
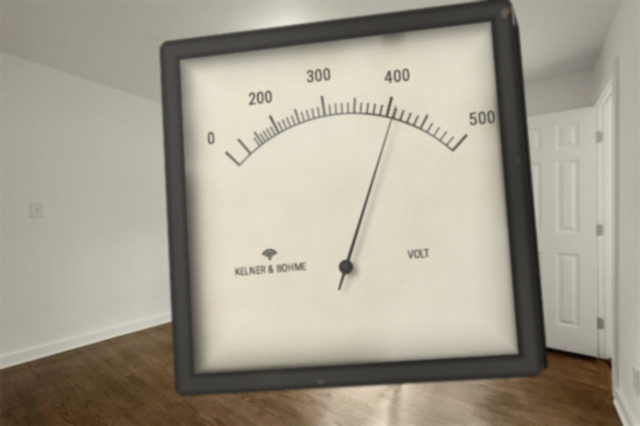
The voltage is 410; V
